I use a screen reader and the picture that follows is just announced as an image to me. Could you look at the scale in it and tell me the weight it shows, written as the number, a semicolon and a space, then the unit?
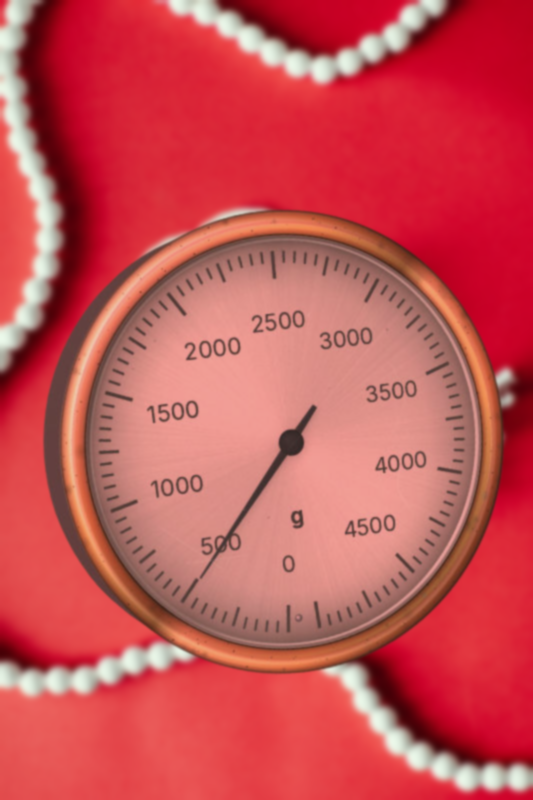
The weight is 500; g
